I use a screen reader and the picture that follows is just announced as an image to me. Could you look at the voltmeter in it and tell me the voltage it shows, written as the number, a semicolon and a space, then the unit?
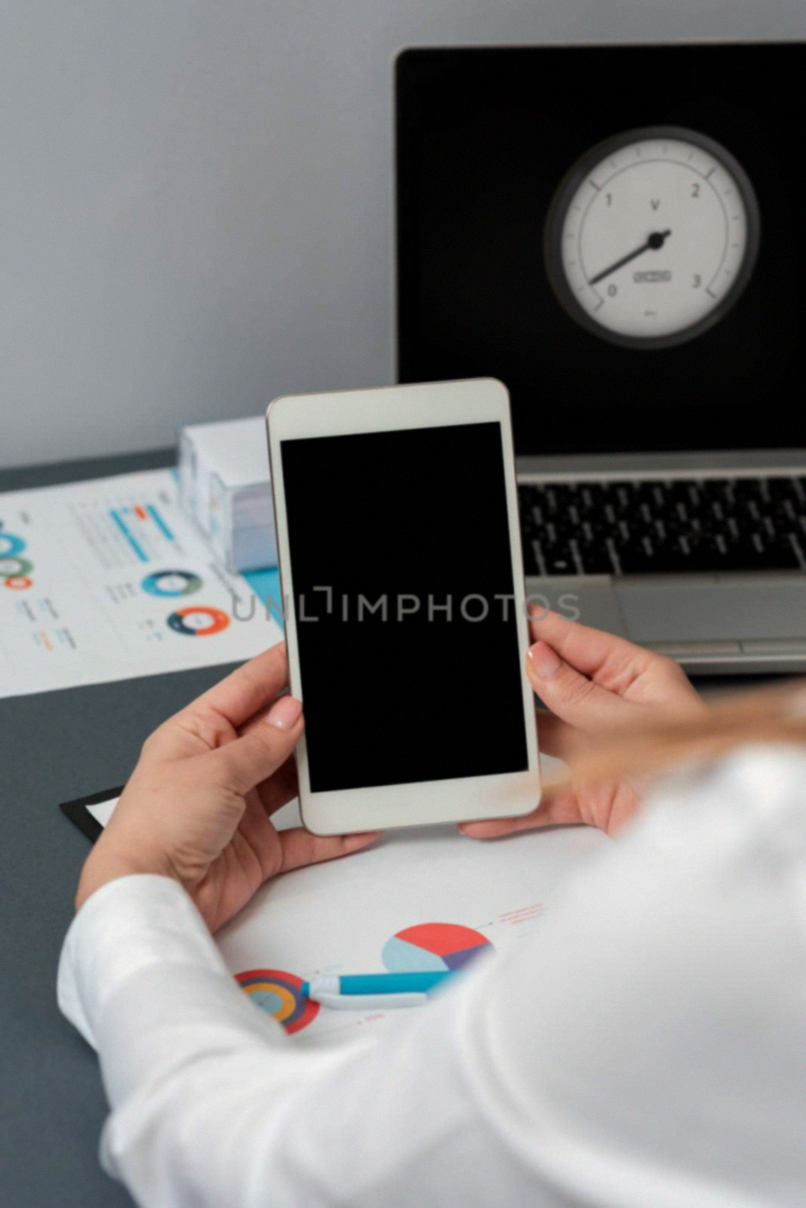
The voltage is 0.2; V
